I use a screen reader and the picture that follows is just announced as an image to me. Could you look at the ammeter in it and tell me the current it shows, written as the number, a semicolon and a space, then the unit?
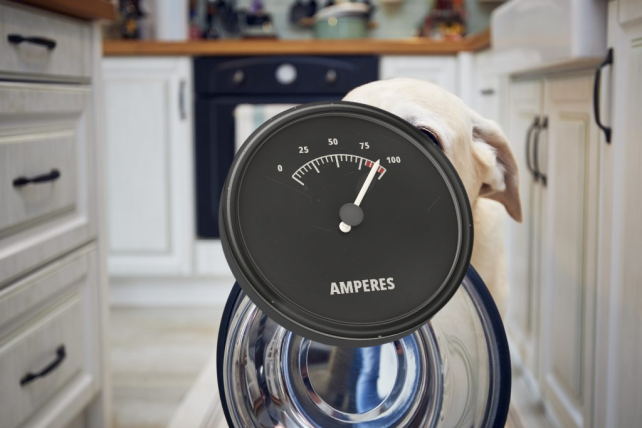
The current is 90; A
